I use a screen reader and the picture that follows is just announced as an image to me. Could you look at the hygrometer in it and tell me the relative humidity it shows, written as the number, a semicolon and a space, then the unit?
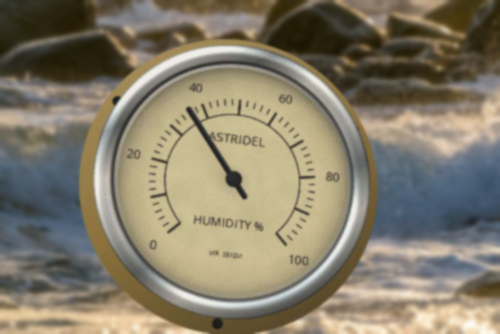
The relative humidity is 36; %
